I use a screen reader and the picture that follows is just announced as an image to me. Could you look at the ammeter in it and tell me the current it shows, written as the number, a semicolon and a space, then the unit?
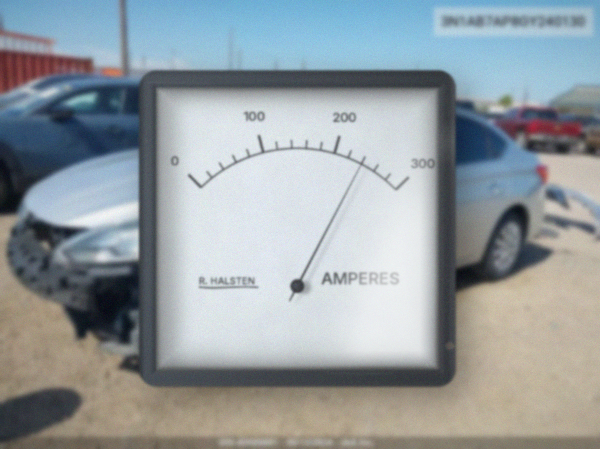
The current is 240; A
